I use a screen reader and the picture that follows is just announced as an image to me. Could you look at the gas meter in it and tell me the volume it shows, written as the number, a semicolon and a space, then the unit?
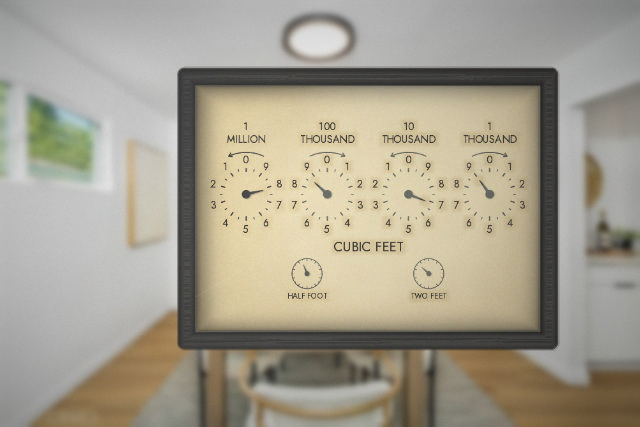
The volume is 786900; ft³
